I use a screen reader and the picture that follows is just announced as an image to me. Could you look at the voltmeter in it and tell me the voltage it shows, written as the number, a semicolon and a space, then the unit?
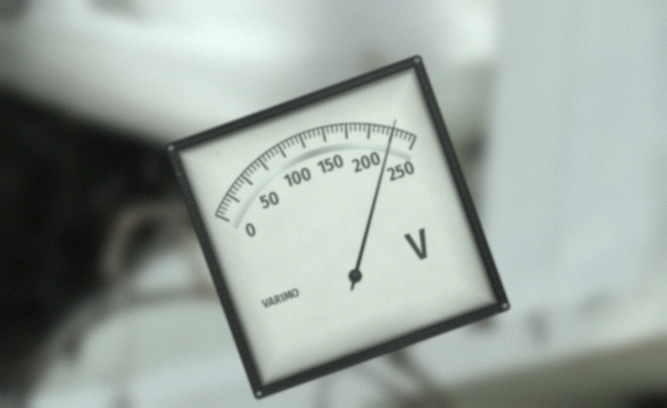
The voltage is 225; V
